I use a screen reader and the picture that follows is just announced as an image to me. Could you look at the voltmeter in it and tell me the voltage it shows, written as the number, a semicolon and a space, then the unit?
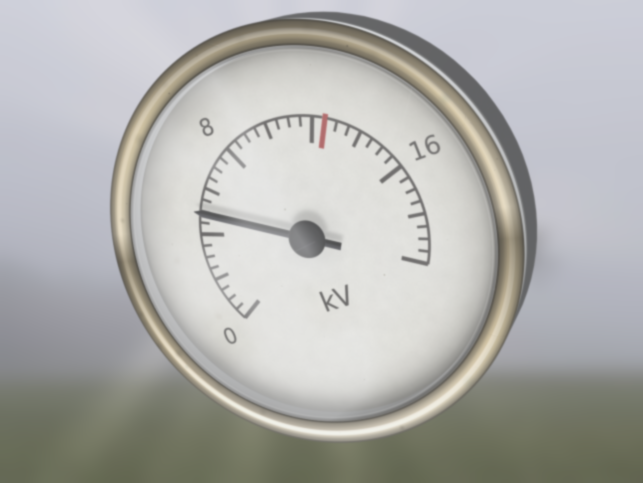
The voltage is 5; kV
